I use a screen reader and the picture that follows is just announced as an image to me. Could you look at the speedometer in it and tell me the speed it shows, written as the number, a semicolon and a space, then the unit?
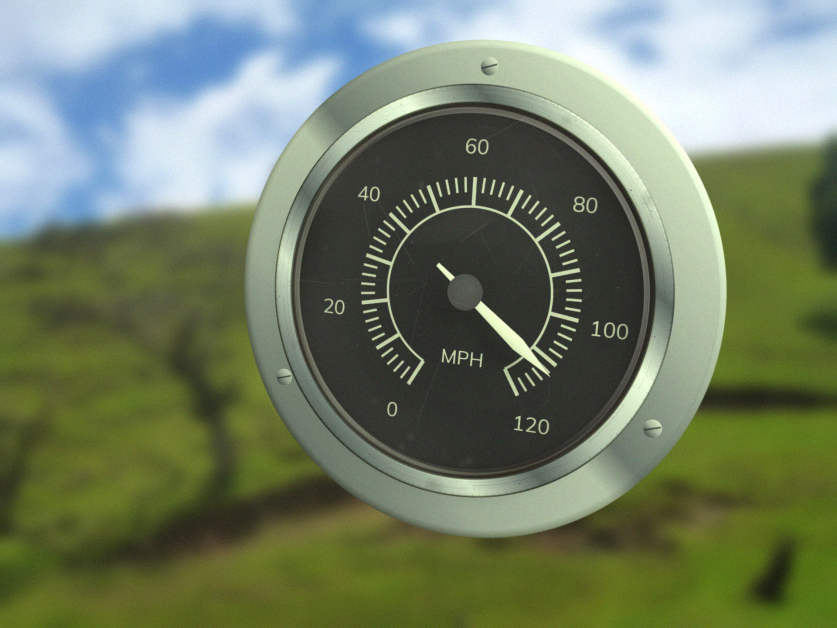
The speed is 112; mph
